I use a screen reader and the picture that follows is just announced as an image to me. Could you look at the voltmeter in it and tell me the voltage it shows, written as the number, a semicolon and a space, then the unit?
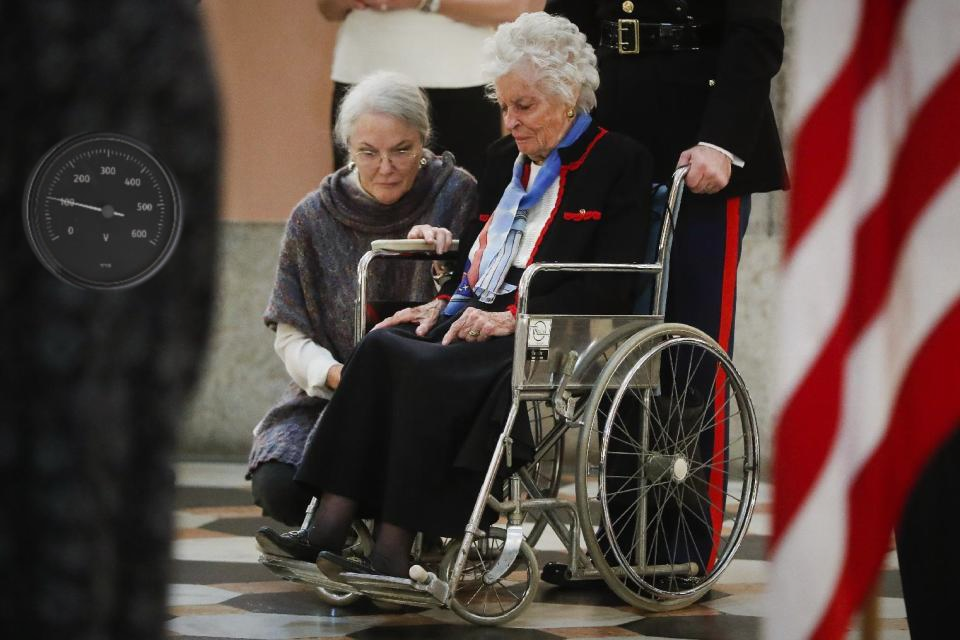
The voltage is 100; V
